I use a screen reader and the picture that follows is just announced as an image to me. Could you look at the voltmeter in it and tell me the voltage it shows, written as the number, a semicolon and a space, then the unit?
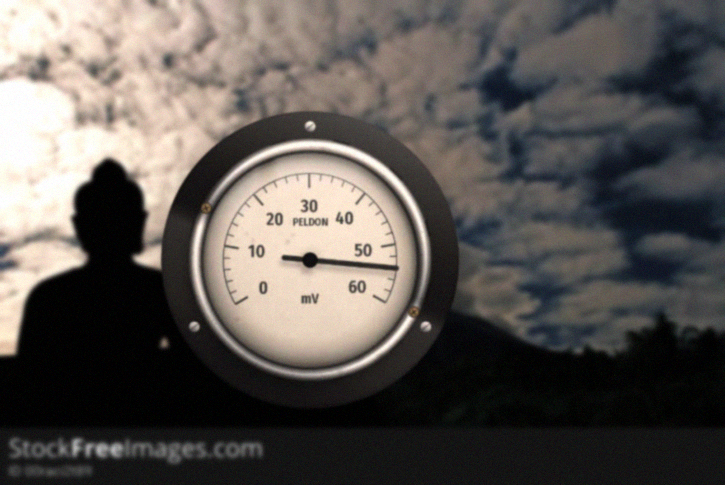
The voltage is 54; mV
